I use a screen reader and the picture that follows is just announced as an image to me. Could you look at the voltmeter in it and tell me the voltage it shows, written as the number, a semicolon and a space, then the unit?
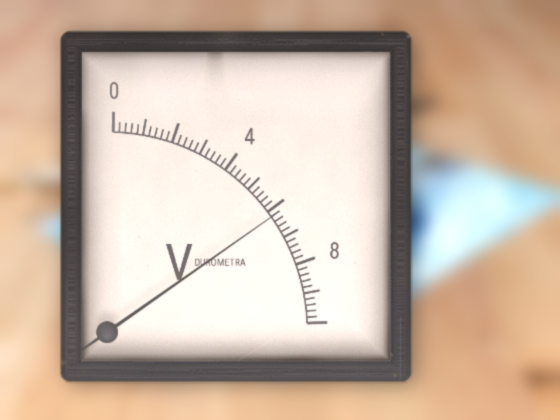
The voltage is 6.2; V
